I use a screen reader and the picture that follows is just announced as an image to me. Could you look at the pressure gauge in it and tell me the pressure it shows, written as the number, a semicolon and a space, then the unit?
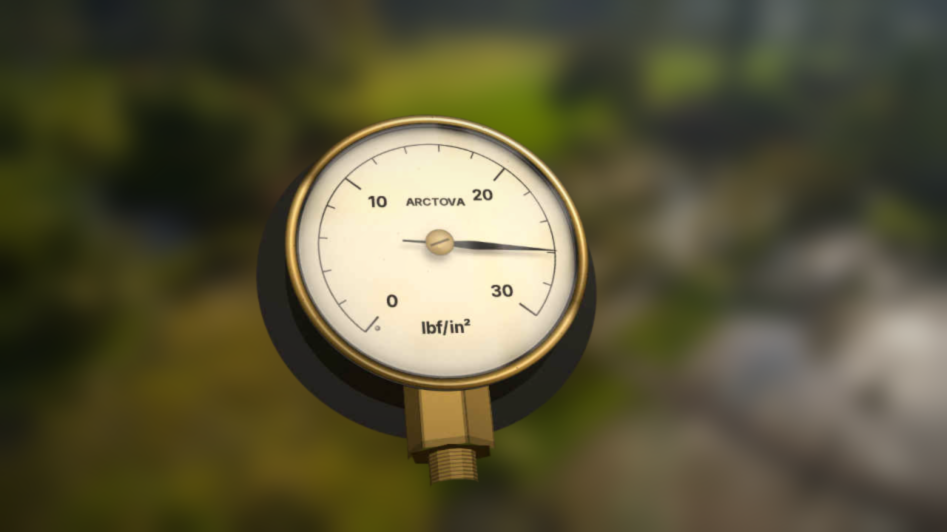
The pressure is 26; psi
